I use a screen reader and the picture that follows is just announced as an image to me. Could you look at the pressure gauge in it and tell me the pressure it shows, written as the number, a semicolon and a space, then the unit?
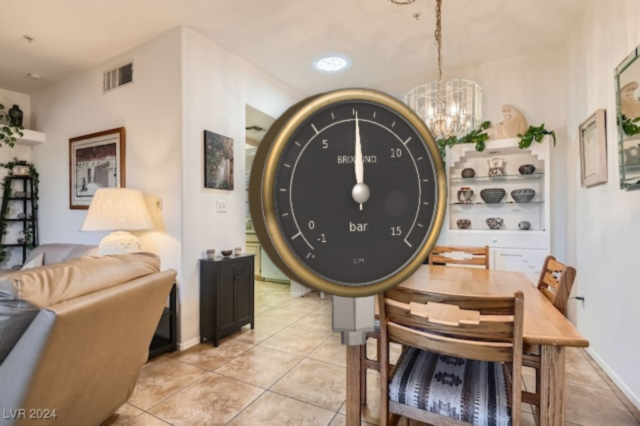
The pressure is 7; bar
